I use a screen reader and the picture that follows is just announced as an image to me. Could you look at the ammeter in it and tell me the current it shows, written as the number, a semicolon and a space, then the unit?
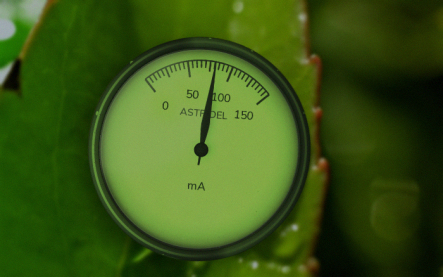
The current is 80; mA
